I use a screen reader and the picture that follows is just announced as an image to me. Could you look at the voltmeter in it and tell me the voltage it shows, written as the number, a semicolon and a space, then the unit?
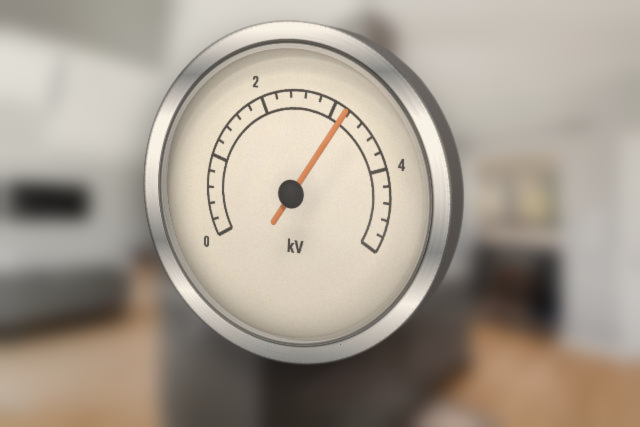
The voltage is 3.2; kV
